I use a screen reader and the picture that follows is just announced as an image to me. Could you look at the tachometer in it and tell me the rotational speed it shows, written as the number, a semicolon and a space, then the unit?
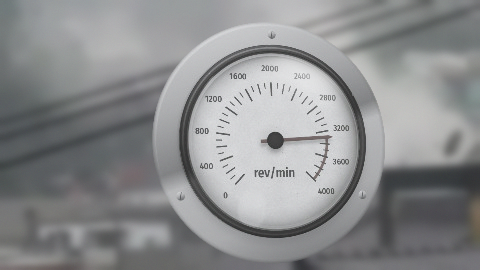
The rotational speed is 3300; rpm
